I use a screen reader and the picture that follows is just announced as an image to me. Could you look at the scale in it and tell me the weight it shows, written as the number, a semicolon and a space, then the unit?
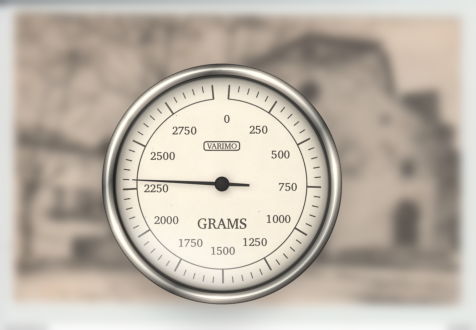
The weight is 2300; g
